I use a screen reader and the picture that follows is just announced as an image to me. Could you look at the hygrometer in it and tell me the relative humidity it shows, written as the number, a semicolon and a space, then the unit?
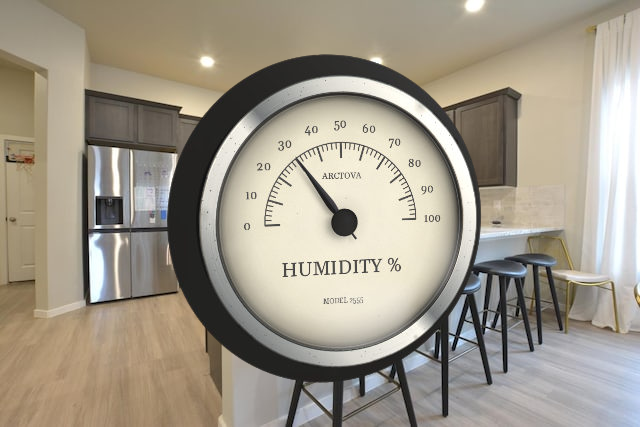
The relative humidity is 30; %
